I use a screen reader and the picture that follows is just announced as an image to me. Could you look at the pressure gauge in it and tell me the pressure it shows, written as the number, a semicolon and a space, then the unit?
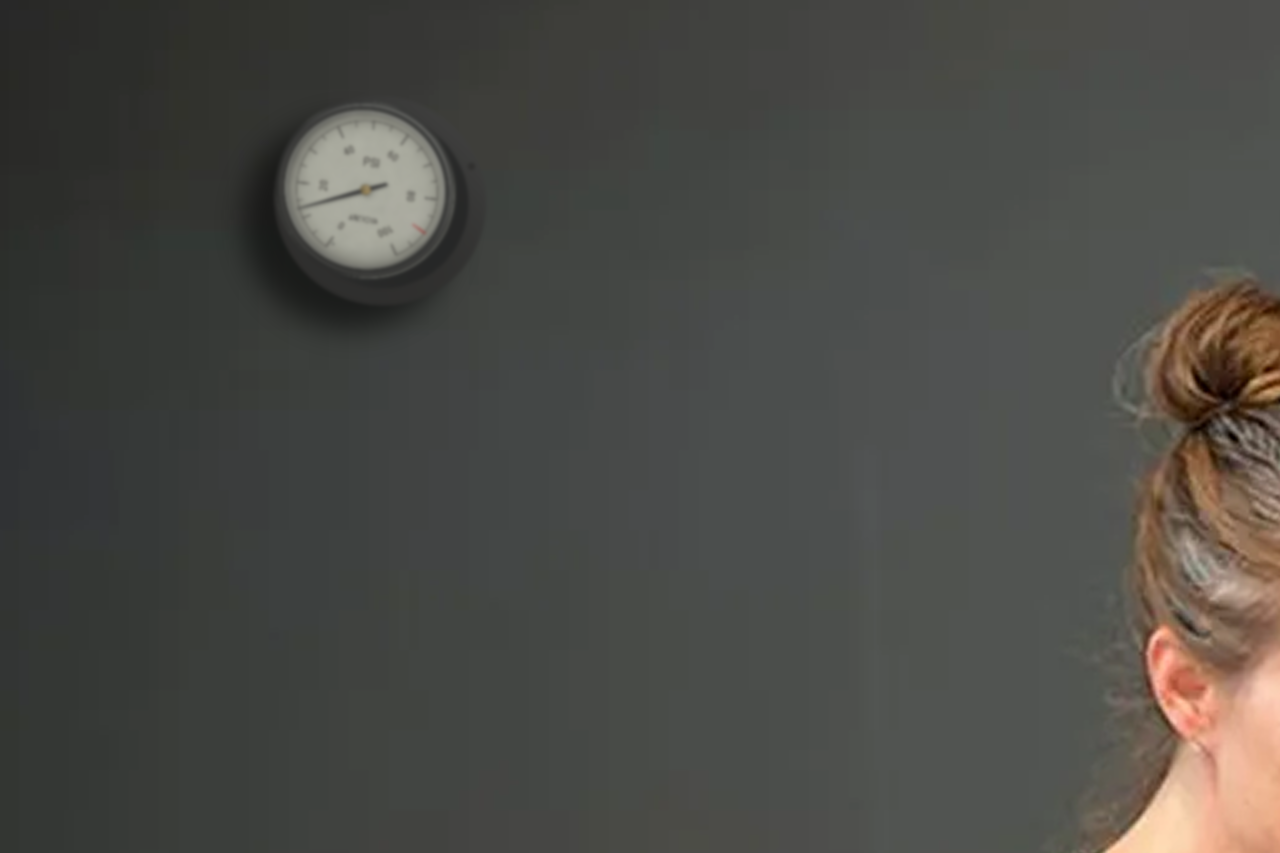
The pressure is 12.5; psi
